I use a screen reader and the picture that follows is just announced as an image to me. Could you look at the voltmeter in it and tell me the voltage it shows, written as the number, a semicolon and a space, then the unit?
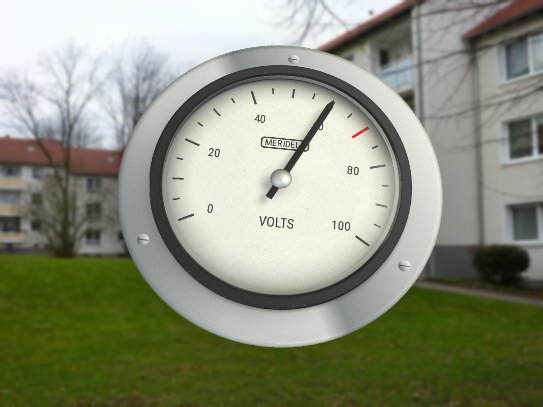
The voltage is 60; V
